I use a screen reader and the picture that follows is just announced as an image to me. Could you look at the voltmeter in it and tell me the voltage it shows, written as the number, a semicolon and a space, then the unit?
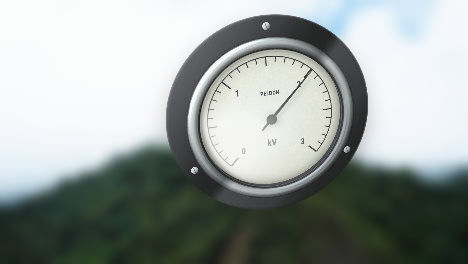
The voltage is 2; kV
